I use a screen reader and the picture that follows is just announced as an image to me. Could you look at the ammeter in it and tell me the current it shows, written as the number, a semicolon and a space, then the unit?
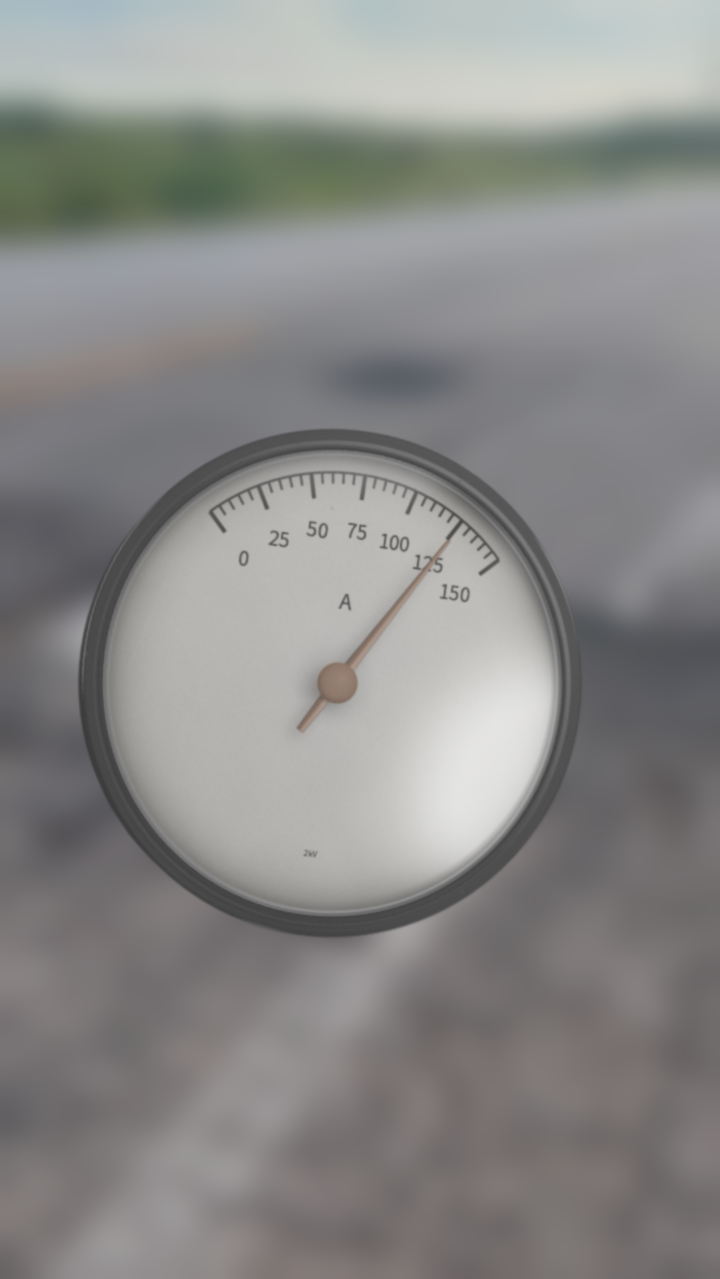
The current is 125; A
